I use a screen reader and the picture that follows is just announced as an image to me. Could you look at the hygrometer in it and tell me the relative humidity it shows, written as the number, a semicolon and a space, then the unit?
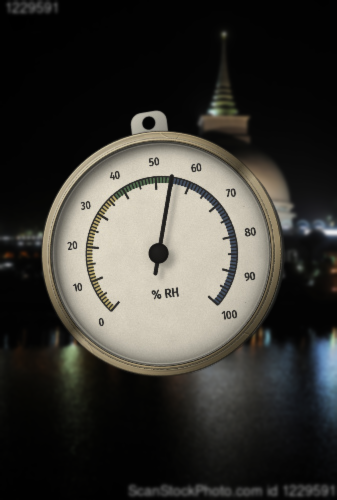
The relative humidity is 55; %
